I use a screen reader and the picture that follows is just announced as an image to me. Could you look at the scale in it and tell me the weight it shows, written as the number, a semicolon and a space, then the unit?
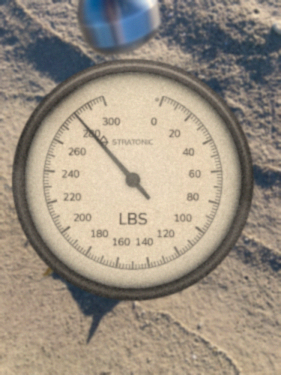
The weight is 280; lb
